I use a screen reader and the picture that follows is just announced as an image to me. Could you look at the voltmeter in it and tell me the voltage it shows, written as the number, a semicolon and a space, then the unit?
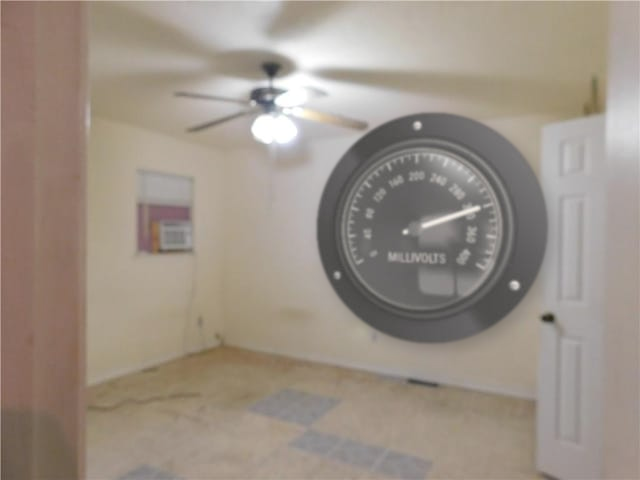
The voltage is 320; mV
